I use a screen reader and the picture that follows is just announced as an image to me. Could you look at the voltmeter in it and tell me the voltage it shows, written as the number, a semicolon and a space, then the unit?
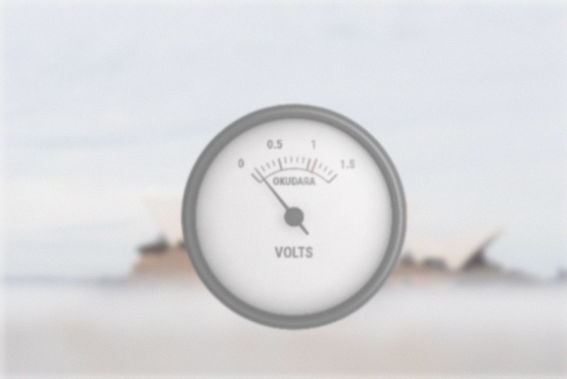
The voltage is 0.1; V
